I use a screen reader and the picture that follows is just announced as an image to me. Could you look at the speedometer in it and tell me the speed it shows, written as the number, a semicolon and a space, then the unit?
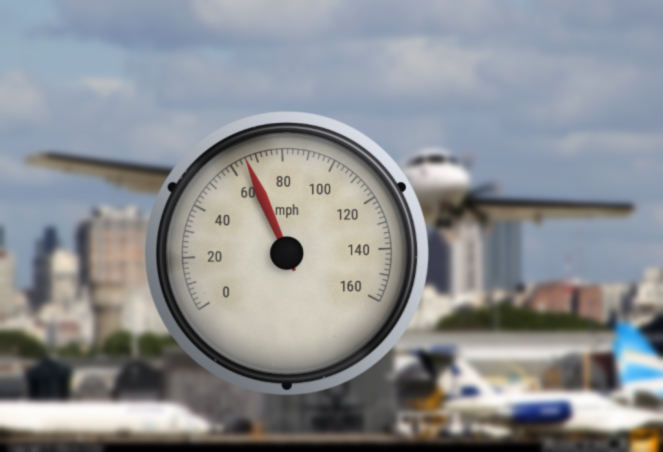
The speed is 66; mph
